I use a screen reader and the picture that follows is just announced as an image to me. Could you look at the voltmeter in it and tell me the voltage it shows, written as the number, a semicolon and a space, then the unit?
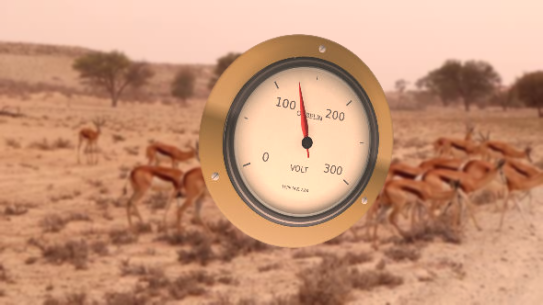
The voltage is 125; V
